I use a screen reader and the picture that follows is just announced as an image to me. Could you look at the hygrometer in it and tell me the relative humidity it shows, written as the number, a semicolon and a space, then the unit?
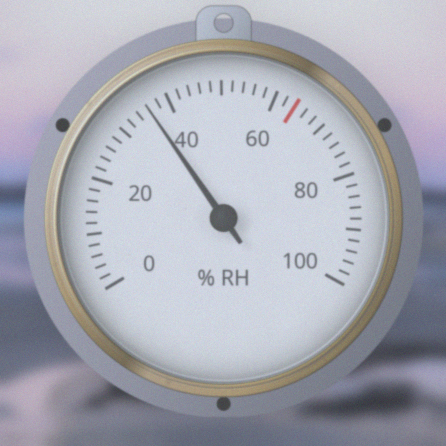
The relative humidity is 36; %
